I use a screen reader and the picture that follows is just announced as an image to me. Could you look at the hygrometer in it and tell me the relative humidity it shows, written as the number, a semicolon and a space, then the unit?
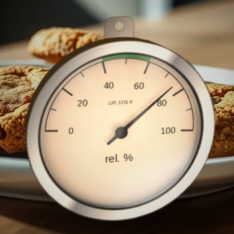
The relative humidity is 75; %
